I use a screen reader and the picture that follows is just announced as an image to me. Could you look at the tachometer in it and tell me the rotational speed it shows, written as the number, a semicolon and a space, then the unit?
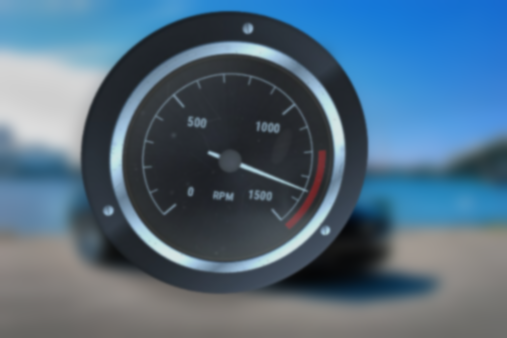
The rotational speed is 1350; rpm
